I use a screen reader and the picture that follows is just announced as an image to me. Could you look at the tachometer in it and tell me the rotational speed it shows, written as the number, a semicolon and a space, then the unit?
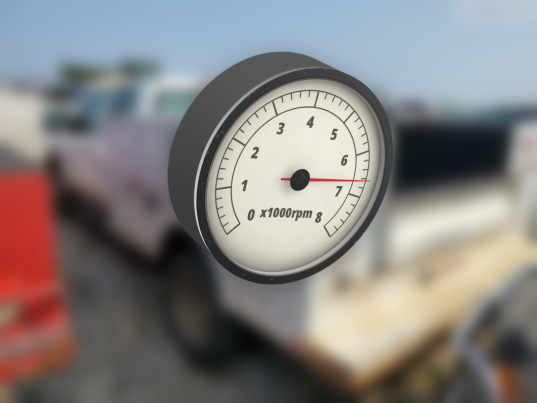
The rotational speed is 6600; rpm
